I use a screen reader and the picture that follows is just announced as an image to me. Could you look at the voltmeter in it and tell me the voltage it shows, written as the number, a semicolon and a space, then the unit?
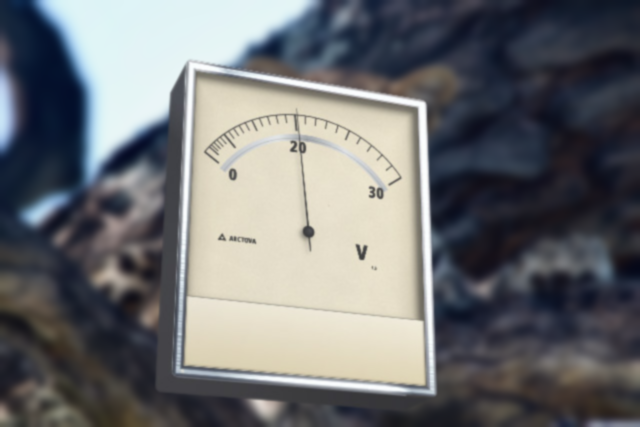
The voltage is 20; V
